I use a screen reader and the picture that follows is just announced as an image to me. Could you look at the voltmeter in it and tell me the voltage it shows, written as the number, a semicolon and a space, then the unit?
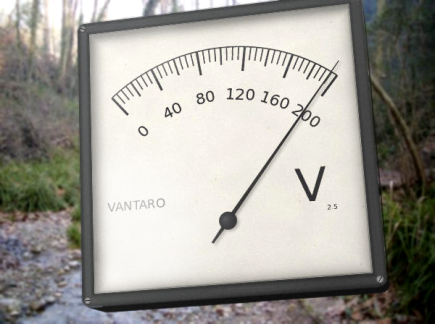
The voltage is 195; V
